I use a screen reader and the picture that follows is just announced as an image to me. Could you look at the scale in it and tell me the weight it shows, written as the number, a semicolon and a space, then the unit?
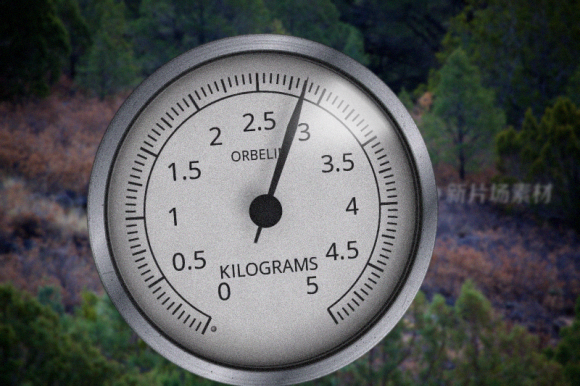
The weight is 2.85; kg
